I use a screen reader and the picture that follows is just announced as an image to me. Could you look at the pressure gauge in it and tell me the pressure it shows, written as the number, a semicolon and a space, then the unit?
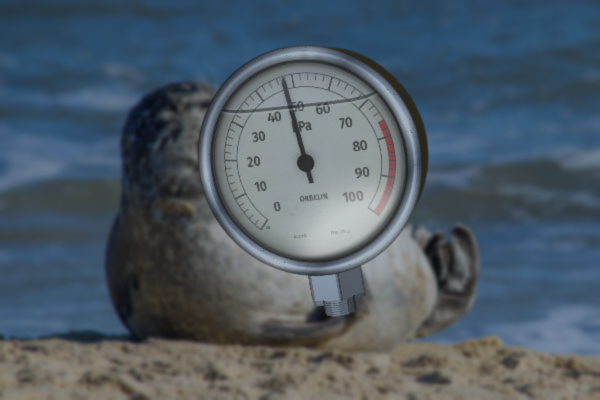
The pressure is 48; kPa
